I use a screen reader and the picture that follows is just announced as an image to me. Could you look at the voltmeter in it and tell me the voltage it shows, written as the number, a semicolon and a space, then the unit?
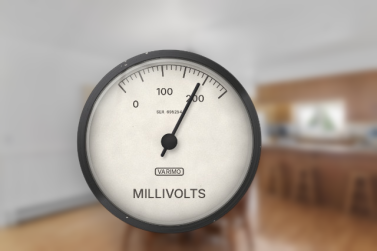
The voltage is 190; mV
